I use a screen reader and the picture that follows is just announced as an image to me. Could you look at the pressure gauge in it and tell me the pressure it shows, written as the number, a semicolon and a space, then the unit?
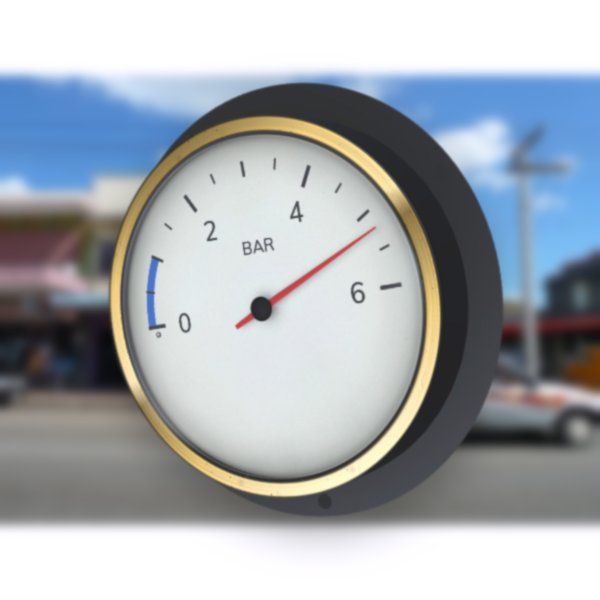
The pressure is 5.25; bar
